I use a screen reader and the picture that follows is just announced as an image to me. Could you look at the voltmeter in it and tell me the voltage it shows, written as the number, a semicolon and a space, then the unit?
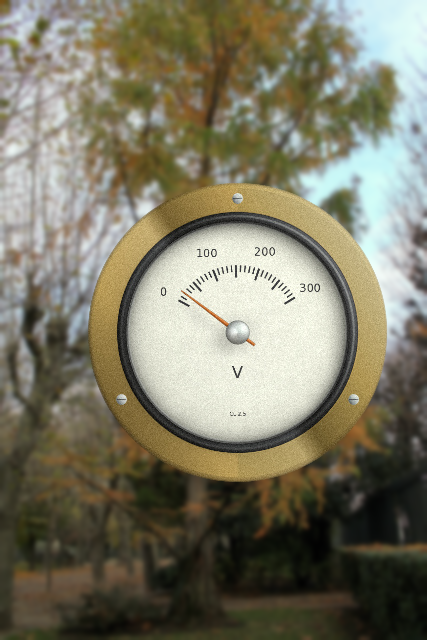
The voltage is 20; V
